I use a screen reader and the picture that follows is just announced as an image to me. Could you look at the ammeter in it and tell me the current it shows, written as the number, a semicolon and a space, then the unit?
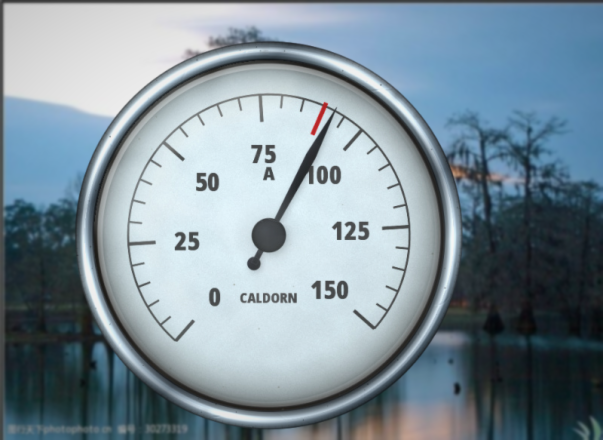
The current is 92.5; A
